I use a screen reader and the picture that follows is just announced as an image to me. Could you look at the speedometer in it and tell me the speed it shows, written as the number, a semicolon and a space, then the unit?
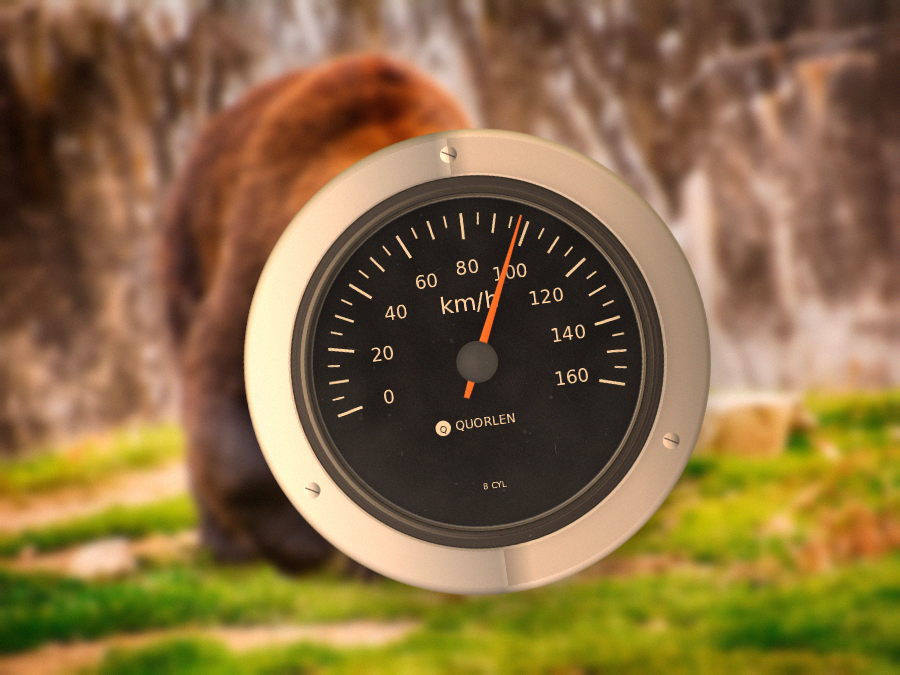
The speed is 97.5; km/h
